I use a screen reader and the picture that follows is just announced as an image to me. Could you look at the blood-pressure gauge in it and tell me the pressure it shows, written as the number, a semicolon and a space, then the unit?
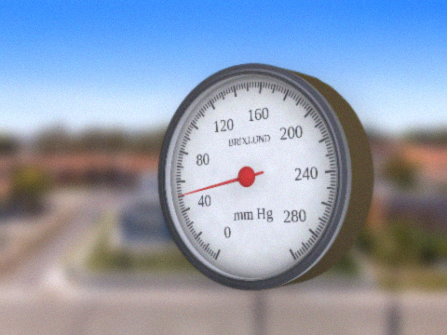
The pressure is 50; mmHg
